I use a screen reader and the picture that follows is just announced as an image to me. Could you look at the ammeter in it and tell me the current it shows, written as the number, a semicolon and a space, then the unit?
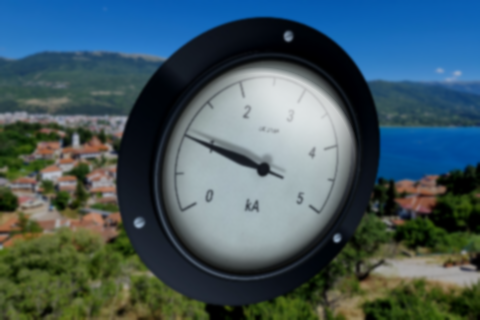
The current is 1; kA
